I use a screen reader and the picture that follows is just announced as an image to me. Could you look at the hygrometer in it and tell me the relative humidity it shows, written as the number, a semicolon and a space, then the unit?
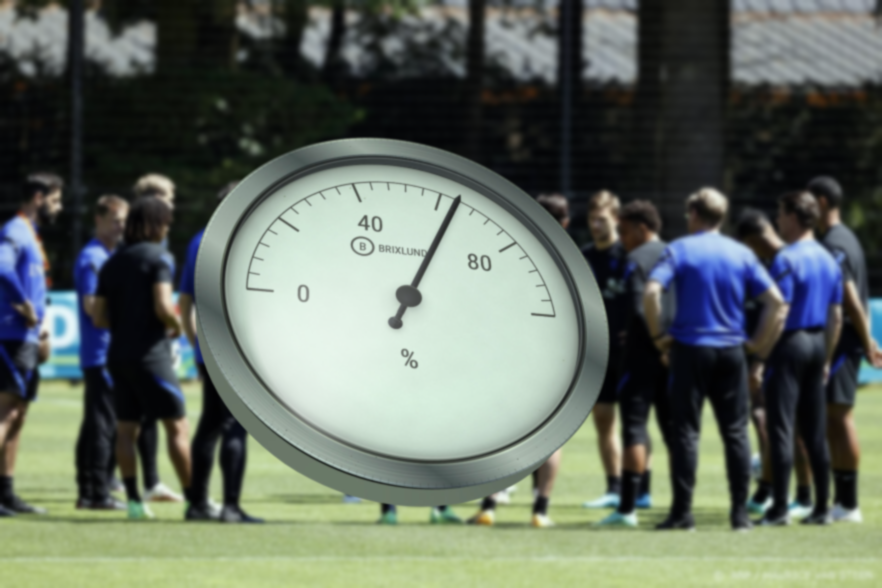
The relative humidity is 64; %
